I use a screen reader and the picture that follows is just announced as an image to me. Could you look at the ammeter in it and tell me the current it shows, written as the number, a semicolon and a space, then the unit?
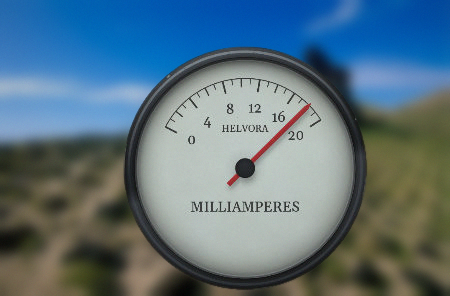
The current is 18; mA
